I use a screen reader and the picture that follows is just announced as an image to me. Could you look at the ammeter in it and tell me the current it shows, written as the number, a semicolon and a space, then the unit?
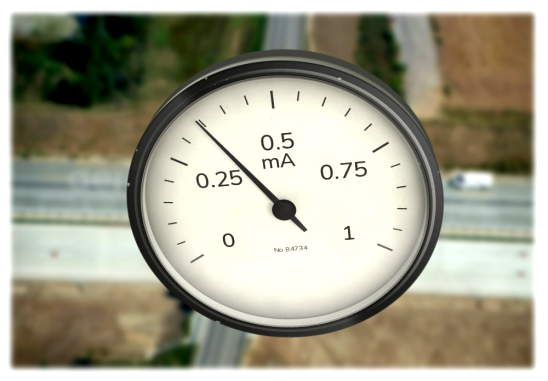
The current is 0.35; mA
